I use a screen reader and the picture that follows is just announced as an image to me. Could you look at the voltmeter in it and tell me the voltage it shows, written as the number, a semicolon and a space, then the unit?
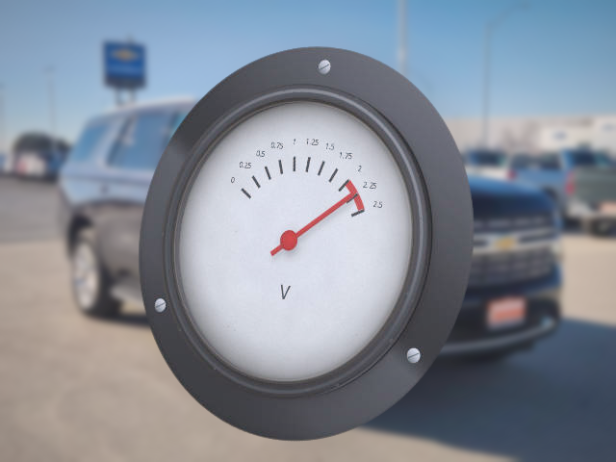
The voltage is 2.25; V
